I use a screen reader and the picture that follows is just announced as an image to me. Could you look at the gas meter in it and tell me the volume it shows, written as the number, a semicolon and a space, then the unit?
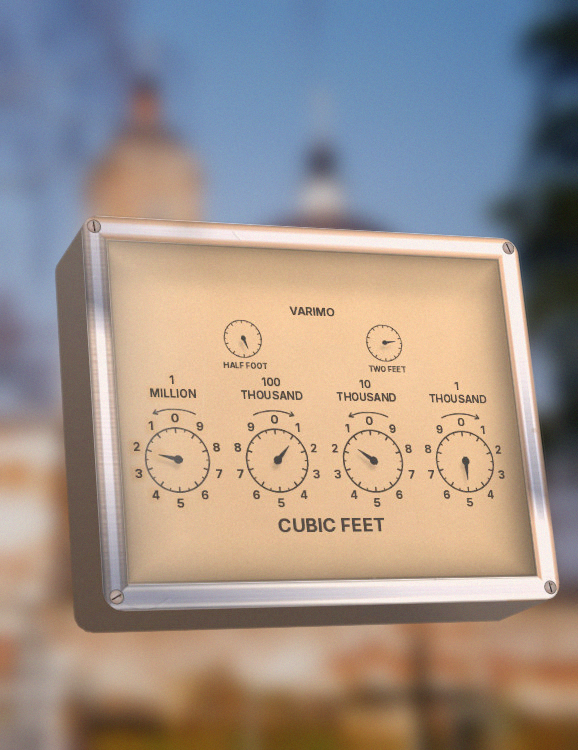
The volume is 211500; ft³
